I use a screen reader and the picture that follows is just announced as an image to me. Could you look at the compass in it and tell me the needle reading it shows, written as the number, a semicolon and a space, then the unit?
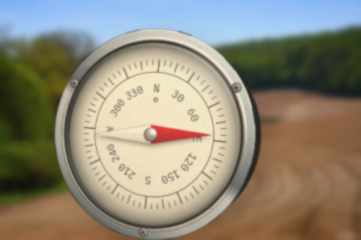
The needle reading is 85; °
